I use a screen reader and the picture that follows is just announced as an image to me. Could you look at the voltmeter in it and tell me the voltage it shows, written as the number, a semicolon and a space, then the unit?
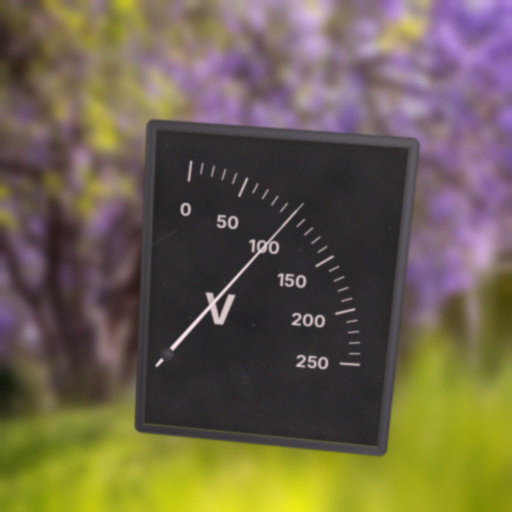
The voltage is 100; V
